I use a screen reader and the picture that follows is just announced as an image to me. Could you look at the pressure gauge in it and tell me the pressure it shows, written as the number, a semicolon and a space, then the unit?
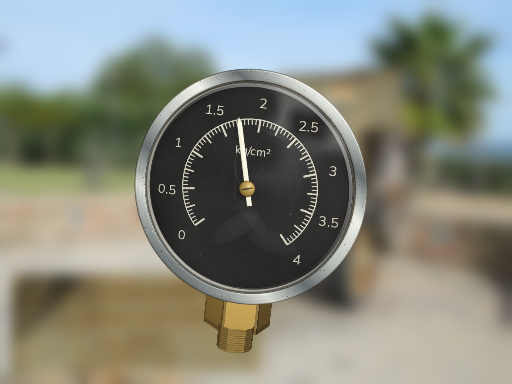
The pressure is 1.75; kg/cm²
